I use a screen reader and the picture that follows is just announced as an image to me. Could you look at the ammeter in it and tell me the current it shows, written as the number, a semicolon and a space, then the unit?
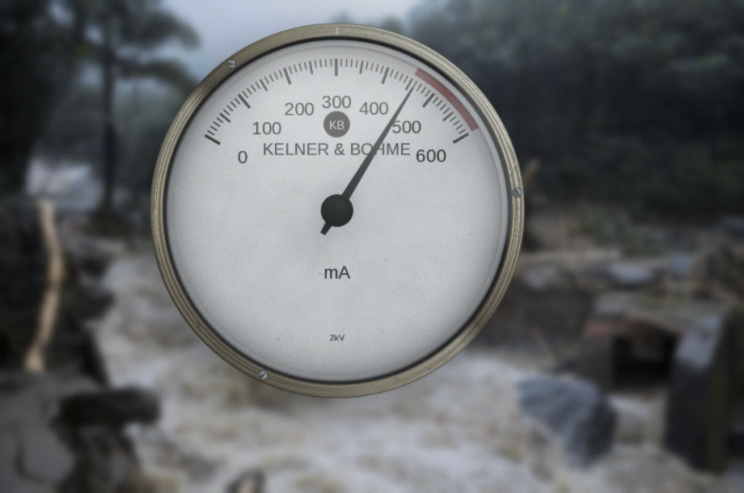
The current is 460; mA
